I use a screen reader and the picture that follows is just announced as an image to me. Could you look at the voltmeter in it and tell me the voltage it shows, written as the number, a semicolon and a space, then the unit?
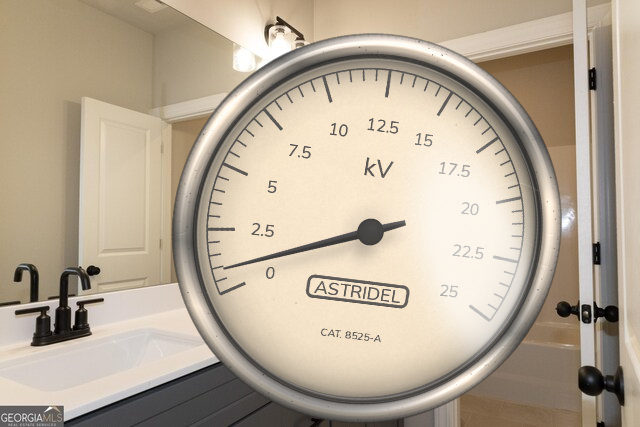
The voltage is 1; kV
